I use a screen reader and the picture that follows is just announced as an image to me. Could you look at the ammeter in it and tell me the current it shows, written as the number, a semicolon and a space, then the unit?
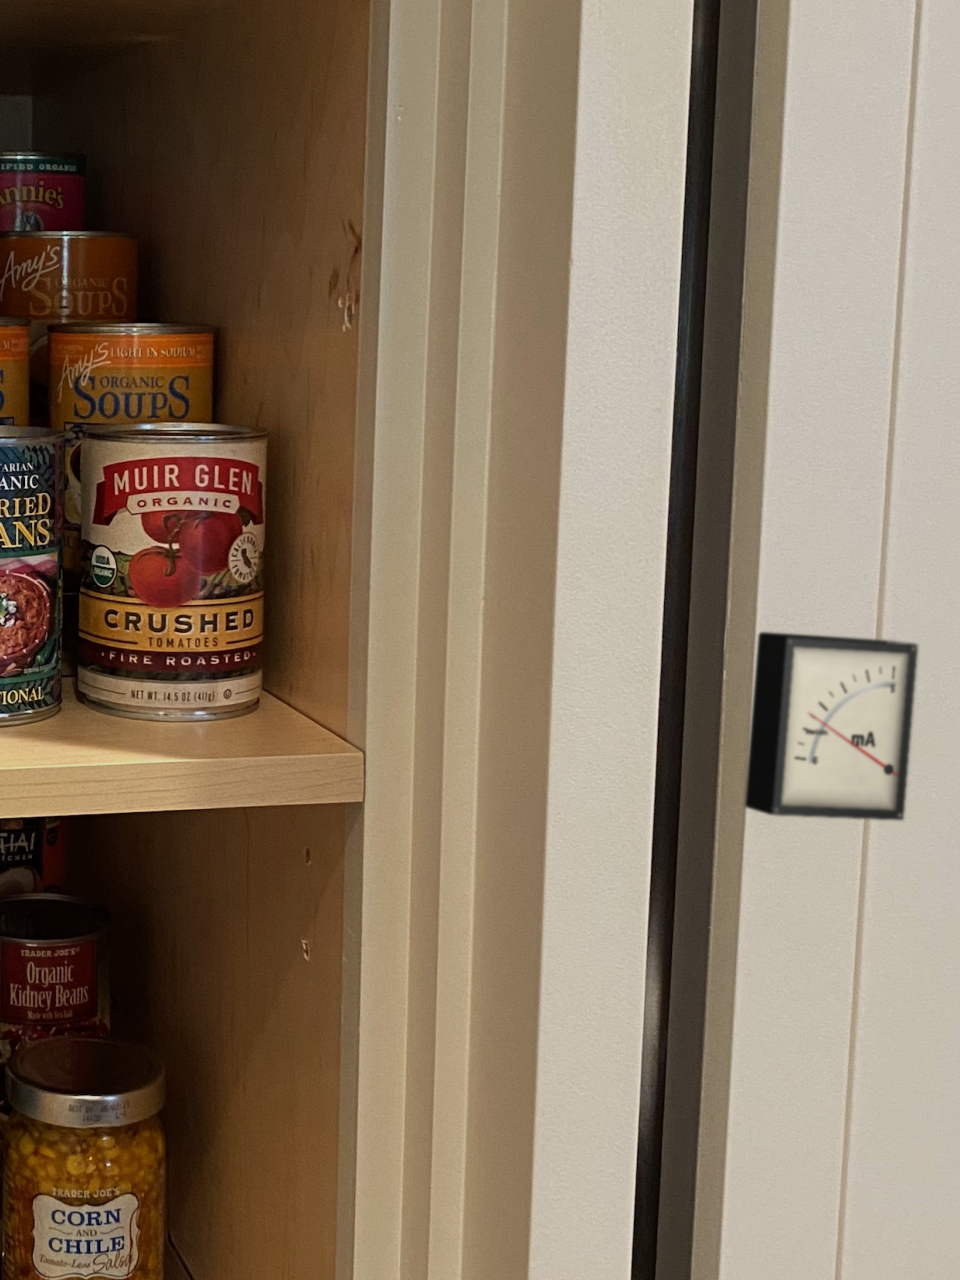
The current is 1.5; mA
